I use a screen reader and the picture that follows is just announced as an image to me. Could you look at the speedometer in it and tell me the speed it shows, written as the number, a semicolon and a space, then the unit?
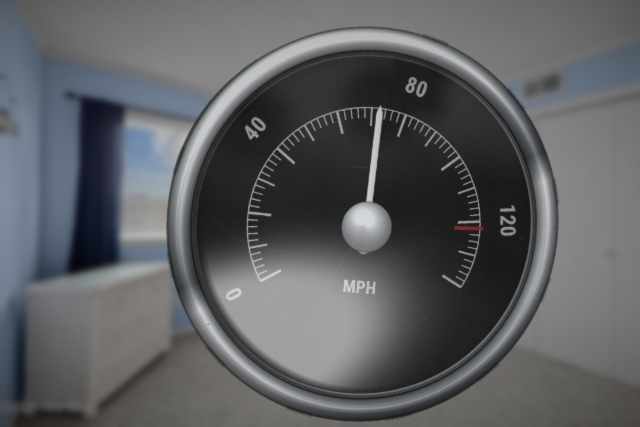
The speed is 72; mph
